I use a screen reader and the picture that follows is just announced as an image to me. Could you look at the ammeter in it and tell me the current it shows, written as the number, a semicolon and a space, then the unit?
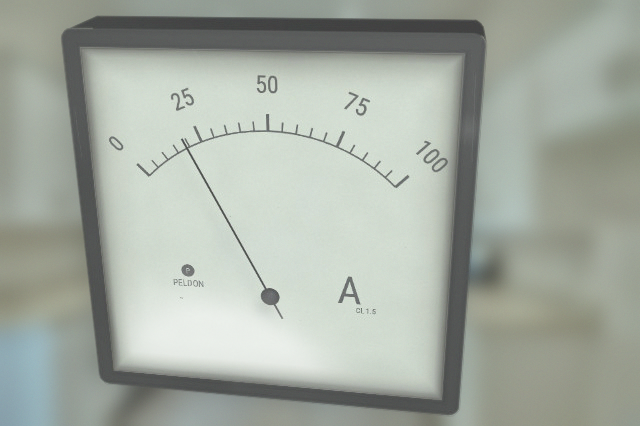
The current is 20; A
